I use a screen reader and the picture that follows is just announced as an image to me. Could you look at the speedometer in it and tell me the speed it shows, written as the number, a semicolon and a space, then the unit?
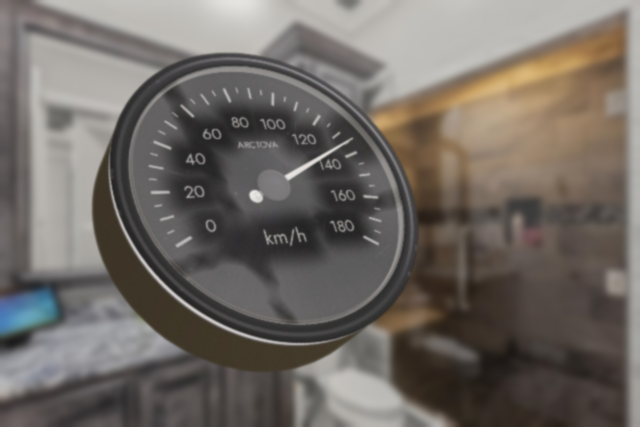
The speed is 135; km/h
